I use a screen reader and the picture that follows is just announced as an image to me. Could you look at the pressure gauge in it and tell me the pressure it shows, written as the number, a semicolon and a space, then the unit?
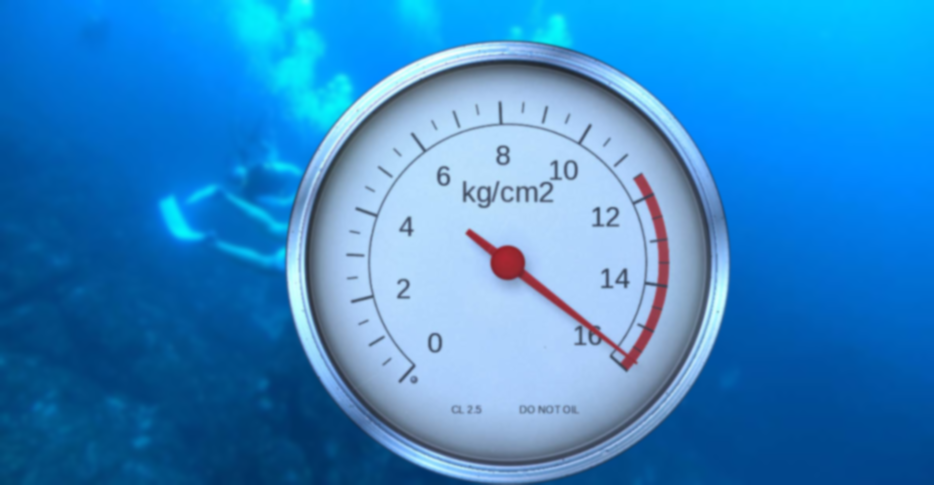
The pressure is 15.75; kg/cm²
